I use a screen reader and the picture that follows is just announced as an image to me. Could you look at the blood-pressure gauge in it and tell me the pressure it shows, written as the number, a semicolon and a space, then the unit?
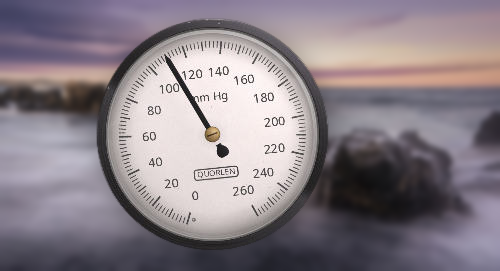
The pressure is 110; mmHg
